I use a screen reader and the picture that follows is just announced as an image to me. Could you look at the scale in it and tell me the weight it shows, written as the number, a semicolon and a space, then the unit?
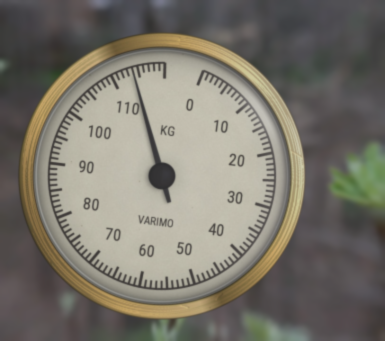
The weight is 114; kg
